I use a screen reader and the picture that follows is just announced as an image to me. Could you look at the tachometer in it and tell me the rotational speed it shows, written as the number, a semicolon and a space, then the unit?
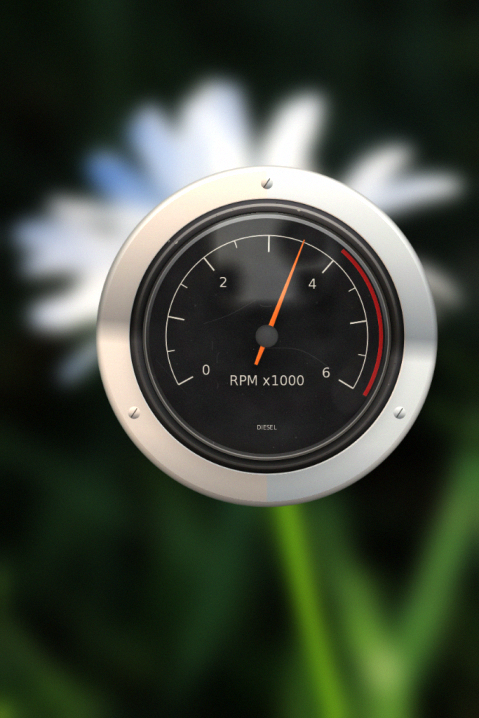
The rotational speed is 3500; rpm
